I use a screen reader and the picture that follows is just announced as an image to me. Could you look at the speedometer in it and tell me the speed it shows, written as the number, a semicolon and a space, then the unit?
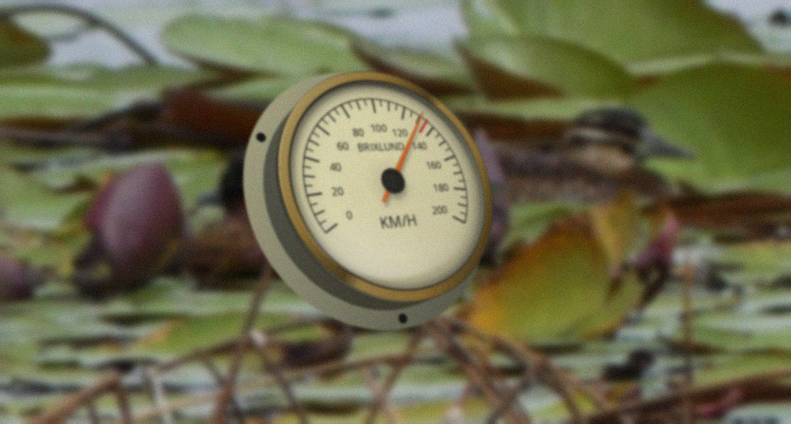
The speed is 130; km/h
